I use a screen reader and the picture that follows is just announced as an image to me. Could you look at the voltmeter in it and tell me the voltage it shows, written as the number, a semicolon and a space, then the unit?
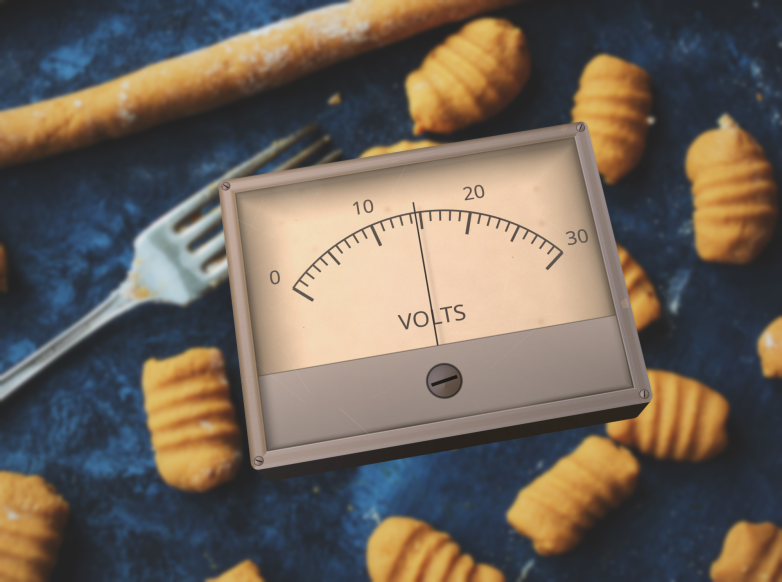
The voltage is 14.5; V
